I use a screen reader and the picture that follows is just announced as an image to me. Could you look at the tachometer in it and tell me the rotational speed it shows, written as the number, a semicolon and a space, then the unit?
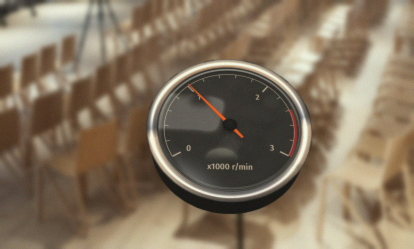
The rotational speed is 1000; rpm
